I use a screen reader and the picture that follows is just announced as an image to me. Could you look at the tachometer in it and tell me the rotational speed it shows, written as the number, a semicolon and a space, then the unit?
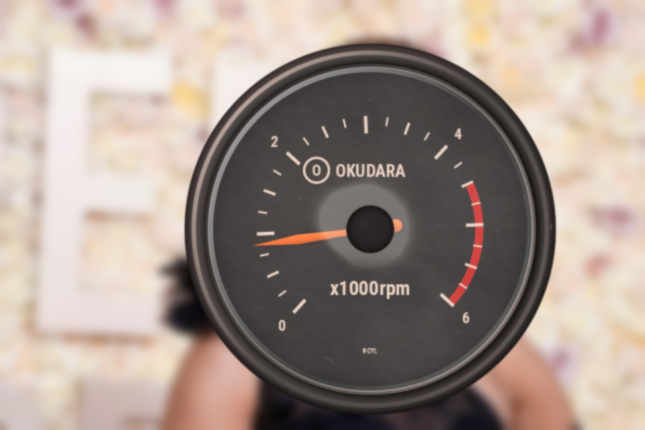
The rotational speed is 875; rpm
